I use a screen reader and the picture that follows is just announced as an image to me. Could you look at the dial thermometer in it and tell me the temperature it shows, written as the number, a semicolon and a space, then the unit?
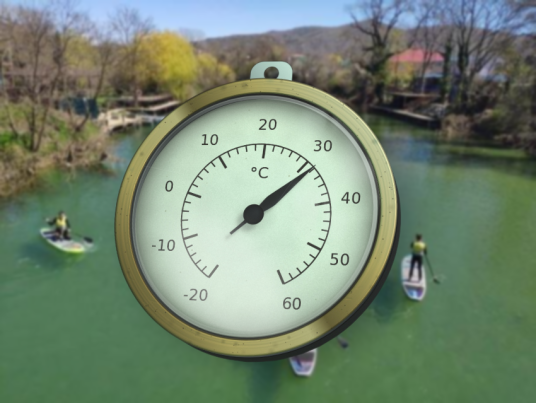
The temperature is 32; °C
